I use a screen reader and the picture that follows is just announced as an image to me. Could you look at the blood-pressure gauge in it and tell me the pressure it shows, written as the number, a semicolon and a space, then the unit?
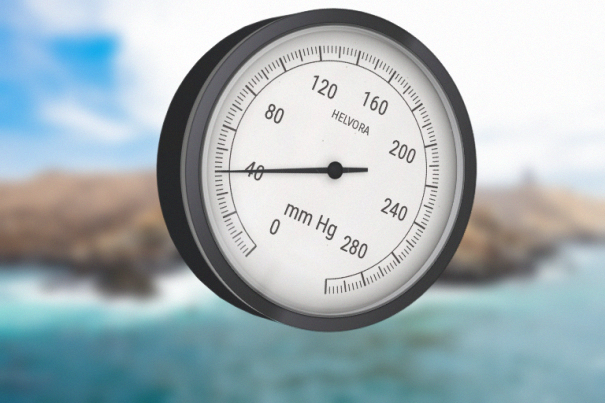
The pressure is 40; mmHg
